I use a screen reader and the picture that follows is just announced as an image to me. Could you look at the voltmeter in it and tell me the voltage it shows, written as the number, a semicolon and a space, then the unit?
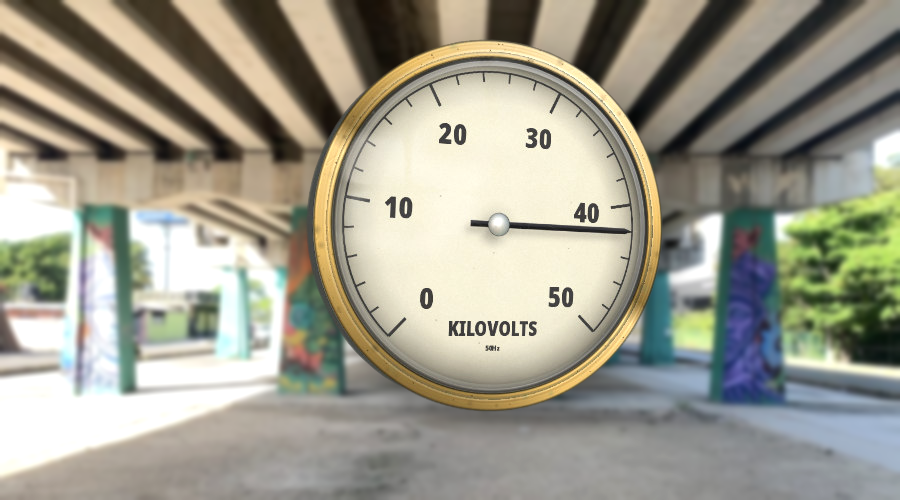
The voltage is 42; kV
